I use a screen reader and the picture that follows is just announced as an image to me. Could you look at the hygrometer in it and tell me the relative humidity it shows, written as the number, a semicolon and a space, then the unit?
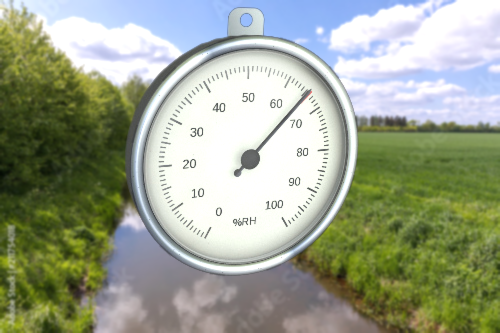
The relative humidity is 65; %
